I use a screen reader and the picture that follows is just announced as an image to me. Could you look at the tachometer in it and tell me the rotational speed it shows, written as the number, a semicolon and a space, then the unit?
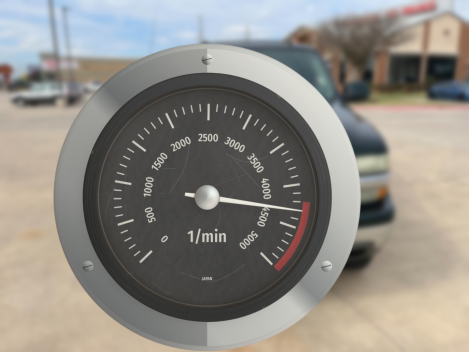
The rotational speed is 4300; rpm
